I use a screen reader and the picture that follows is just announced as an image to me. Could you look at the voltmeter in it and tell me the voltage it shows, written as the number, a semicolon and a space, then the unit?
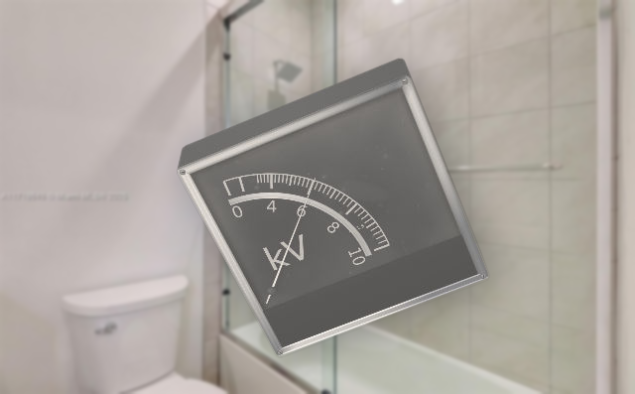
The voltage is 6; kV
